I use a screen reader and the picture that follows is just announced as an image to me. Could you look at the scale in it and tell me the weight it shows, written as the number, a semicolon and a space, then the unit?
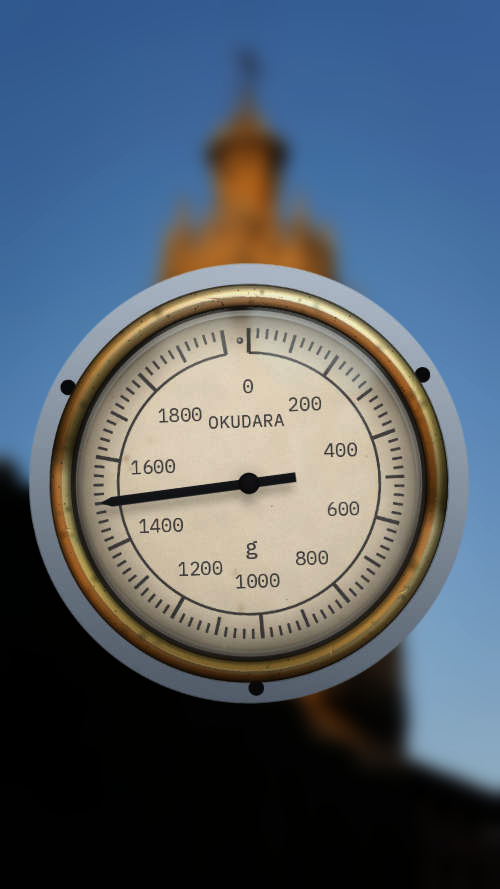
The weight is 1500; g
